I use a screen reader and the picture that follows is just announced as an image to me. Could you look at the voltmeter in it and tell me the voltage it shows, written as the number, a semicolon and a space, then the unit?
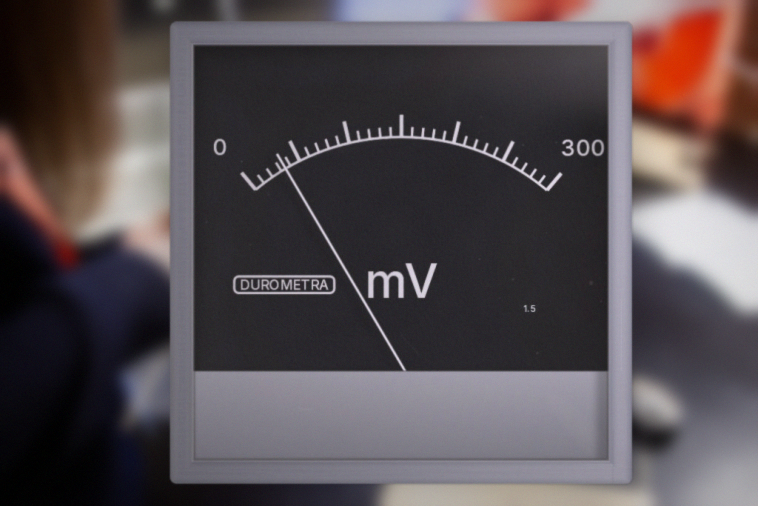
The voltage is 35; mV
